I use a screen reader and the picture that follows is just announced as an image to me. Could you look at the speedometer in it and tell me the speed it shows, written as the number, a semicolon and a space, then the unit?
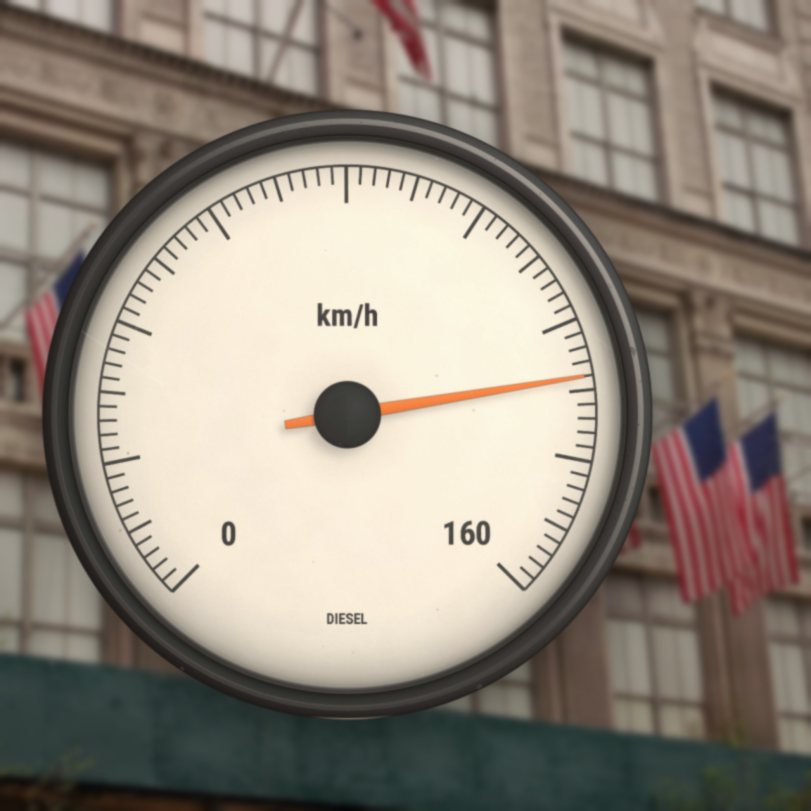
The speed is 128; km/h
